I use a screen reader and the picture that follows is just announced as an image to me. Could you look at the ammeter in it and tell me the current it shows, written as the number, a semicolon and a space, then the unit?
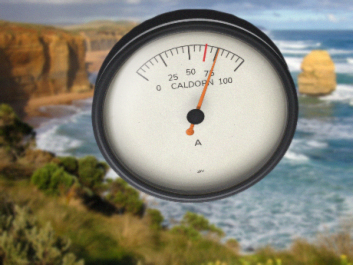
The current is 75; A
